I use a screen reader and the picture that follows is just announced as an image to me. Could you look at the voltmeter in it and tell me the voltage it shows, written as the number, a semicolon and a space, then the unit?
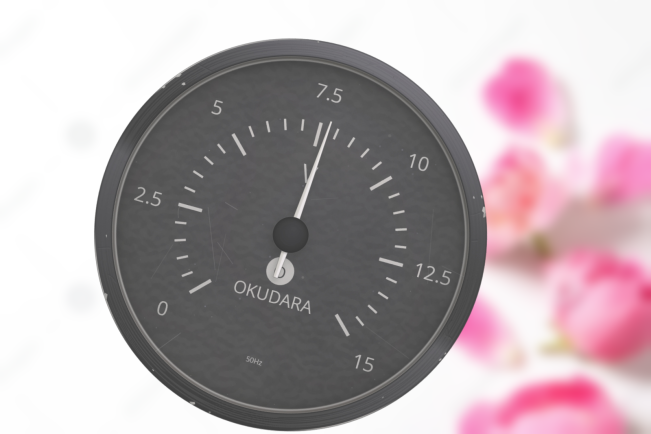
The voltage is 7.75; V
